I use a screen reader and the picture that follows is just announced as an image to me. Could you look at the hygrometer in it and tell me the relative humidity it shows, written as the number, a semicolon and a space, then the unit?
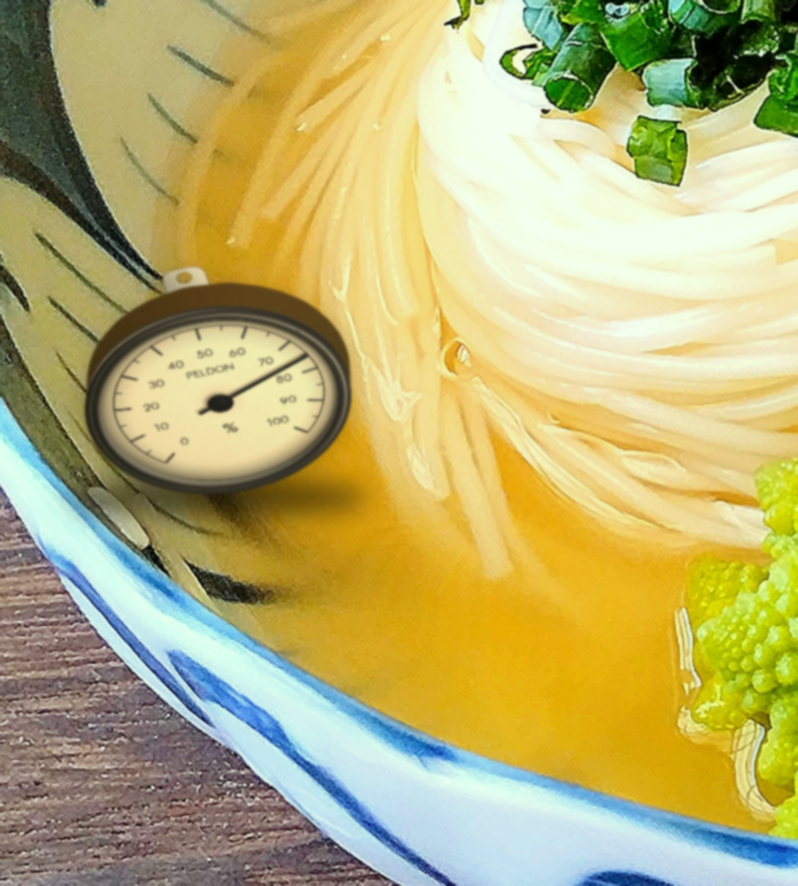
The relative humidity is 75; %
